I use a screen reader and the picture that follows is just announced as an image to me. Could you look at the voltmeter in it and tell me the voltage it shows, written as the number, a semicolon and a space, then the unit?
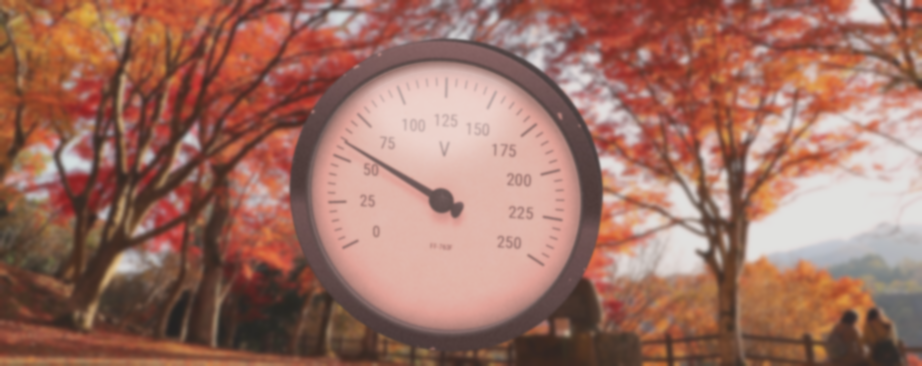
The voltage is 60; V
